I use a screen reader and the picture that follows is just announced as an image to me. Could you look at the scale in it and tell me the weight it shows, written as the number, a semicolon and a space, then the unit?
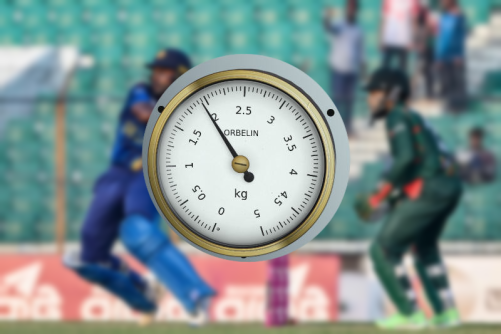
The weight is 1.95; kg
